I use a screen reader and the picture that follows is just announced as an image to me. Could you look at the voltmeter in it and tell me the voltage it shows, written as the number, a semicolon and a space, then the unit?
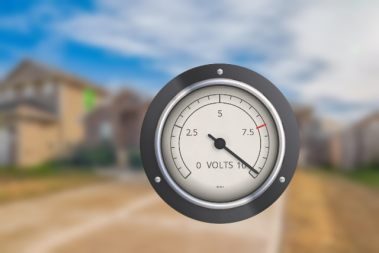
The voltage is 9.75; V
